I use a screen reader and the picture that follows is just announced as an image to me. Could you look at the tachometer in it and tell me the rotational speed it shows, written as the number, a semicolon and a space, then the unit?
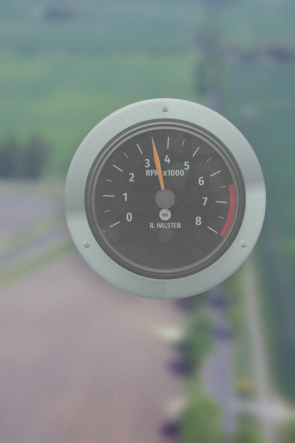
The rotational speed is 3500; rpm
